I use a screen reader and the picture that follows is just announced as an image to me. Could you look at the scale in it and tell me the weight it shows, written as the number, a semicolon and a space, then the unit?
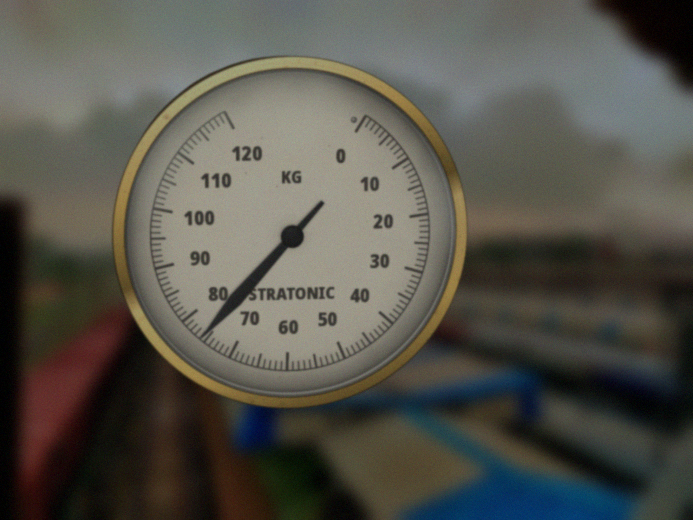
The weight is 76; kg
